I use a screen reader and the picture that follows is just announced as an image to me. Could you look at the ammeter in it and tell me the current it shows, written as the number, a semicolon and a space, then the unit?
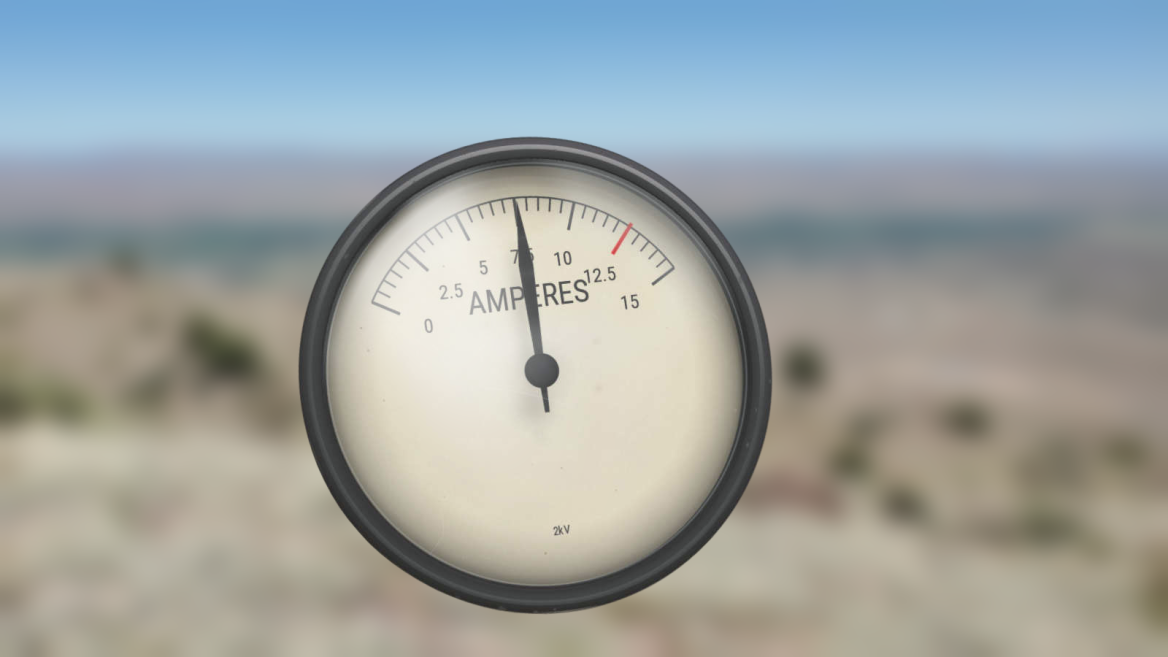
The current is 7.5; A
